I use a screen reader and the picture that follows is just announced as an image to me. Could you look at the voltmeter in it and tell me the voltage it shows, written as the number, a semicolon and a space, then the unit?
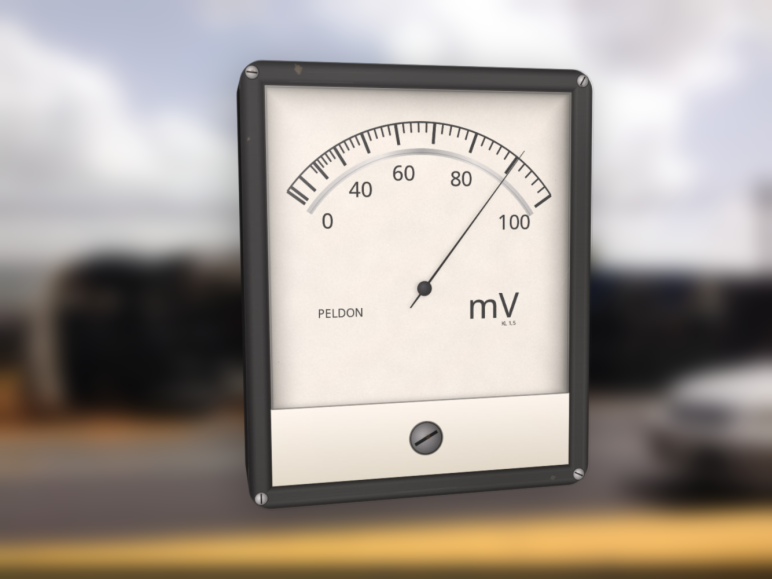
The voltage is 90; mV
